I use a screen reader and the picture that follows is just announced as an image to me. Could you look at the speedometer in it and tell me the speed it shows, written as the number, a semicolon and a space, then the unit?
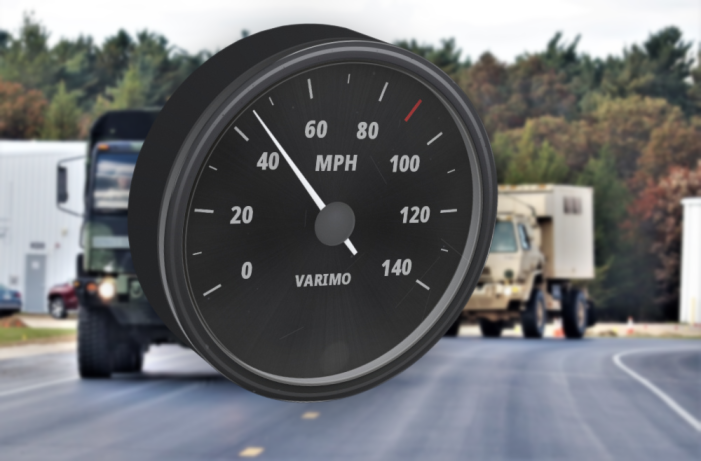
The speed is 45; mph
